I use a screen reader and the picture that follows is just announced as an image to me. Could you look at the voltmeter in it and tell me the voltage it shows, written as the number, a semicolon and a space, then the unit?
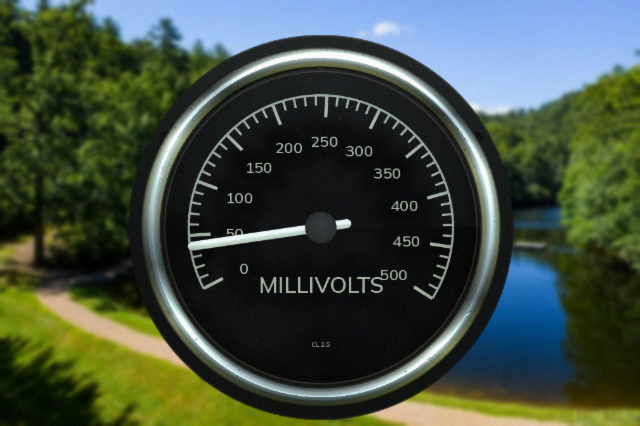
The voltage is 40; mV
